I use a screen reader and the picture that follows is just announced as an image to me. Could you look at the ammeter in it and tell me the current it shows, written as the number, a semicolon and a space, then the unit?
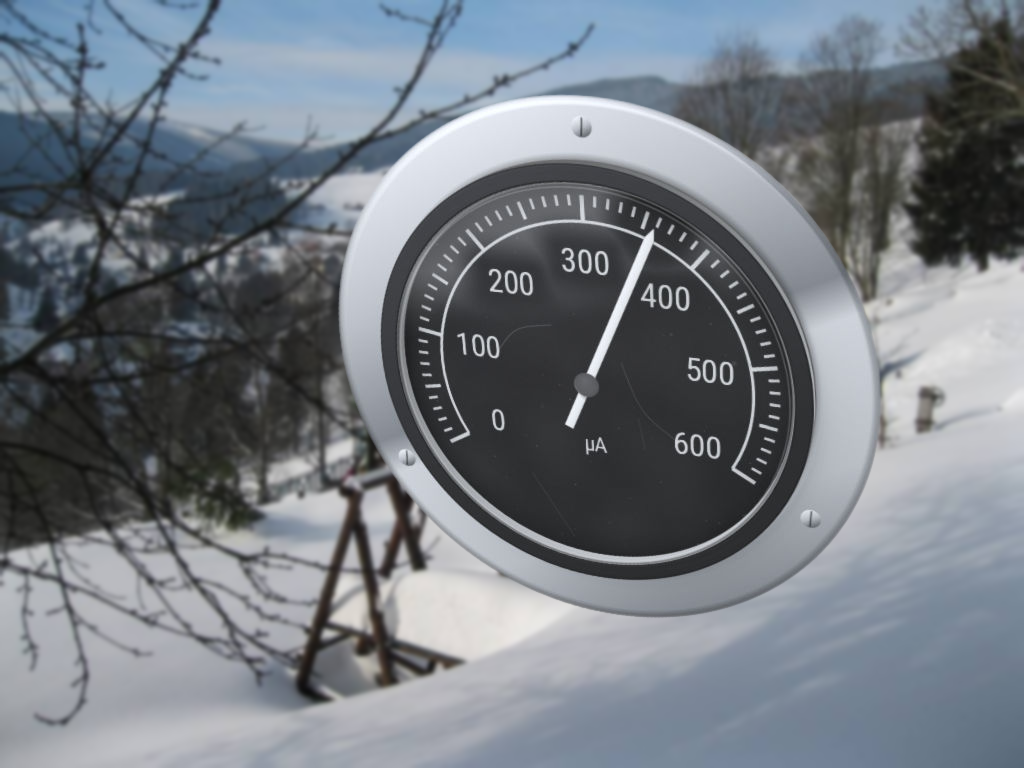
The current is 360; µA
